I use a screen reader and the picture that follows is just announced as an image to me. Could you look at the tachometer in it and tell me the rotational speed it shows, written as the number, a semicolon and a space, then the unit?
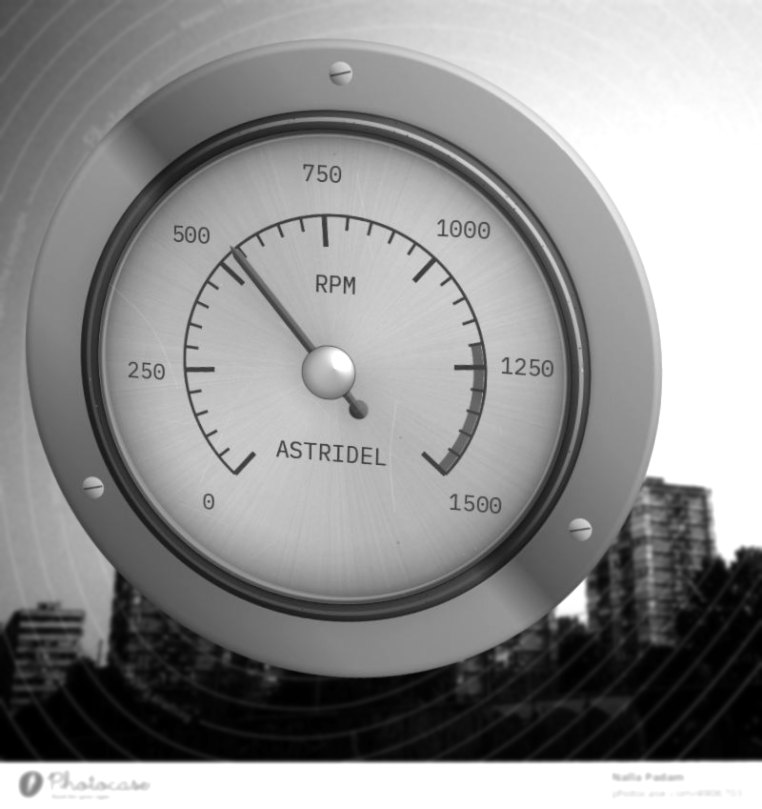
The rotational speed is 550; rpm
